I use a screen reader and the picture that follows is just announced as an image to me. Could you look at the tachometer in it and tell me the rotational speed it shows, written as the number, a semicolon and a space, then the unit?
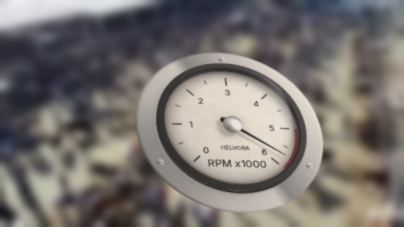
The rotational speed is 5750; rpm
